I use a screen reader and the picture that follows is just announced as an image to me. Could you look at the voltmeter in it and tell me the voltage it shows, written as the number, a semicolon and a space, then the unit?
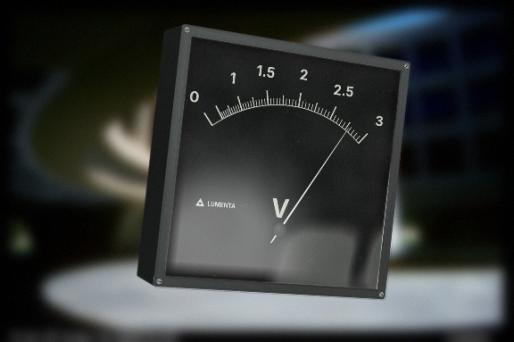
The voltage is 2.75; V
